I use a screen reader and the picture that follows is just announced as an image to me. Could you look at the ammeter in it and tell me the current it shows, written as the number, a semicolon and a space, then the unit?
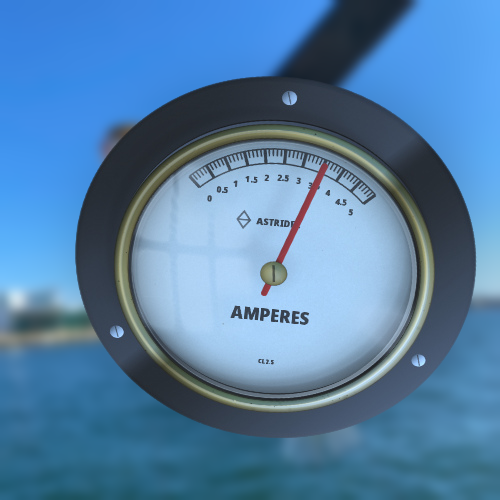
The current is 3.5; A
